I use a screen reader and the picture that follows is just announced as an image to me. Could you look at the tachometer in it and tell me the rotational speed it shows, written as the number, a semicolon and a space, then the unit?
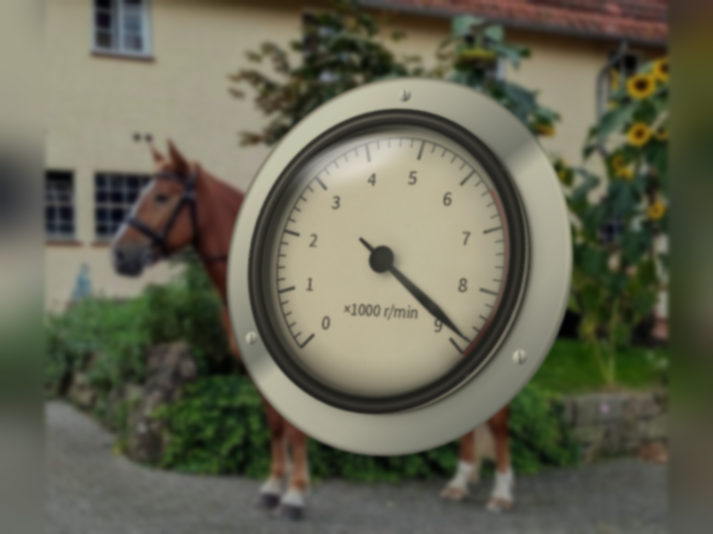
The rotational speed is 8800; rpm
